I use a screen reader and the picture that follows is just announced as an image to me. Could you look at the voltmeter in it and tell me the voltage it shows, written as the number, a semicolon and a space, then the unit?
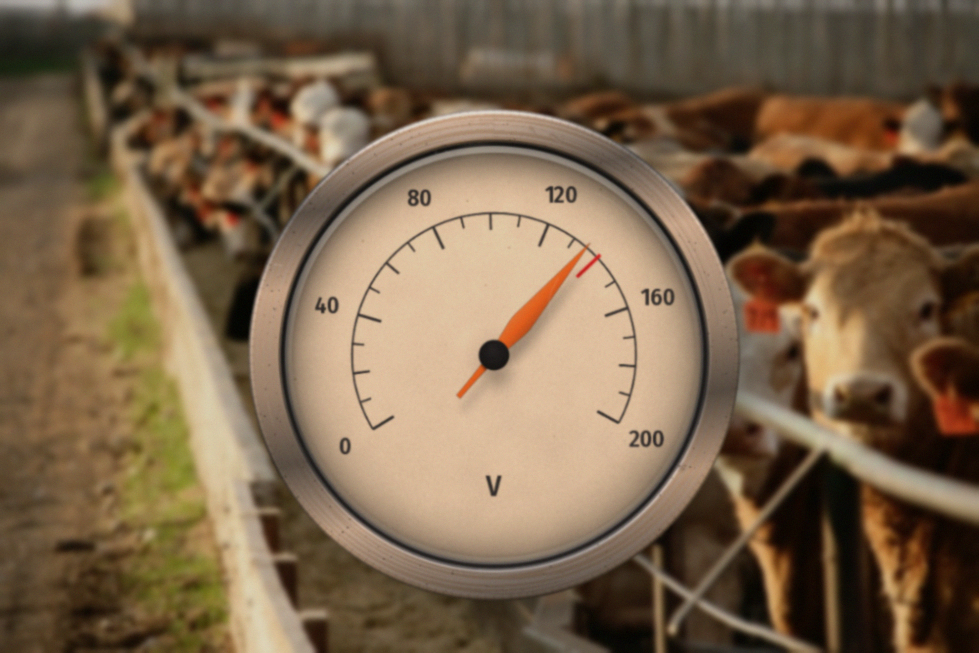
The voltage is 135; V
